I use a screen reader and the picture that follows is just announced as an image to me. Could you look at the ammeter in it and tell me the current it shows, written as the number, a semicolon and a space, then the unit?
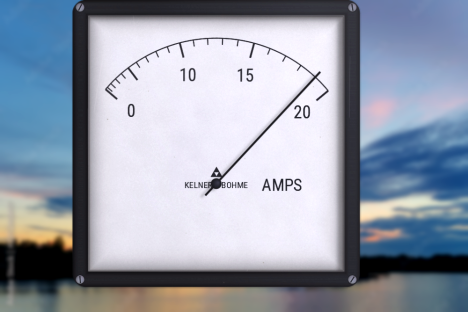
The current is 19; A
